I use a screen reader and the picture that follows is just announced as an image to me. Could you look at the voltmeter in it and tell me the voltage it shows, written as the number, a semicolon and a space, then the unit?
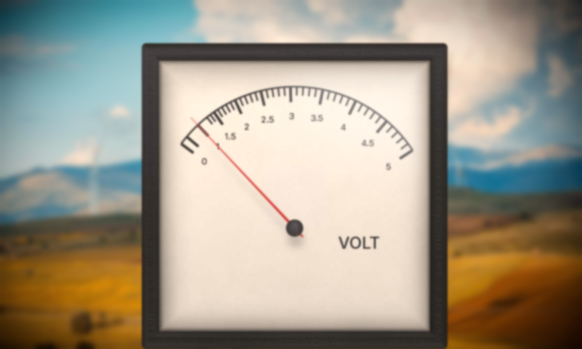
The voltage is 1; V
